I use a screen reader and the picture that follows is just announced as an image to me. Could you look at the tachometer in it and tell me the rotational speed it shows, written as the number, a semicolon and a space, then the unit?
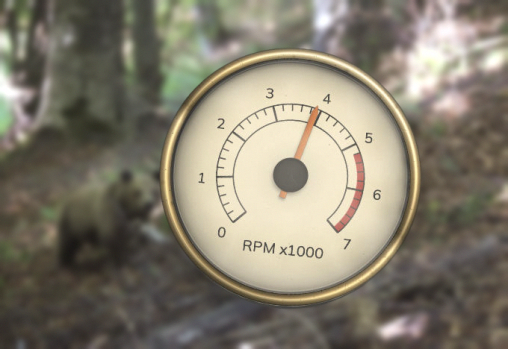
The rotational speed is 3900; rpm
